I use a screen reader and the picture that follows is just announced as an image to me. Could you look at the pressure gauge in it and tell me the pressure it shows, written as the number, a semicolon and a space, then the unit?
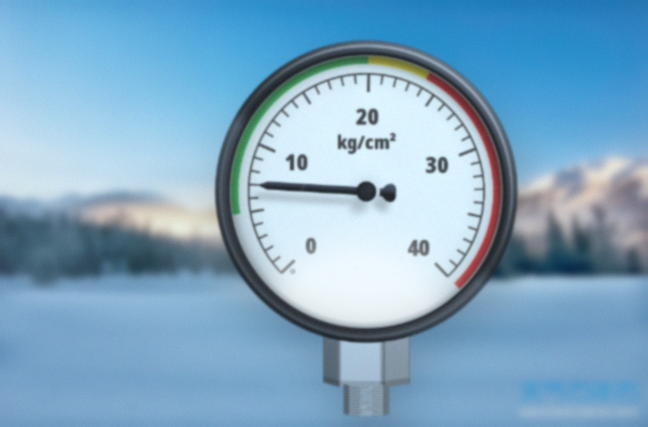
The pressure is 7; kg/cm²
